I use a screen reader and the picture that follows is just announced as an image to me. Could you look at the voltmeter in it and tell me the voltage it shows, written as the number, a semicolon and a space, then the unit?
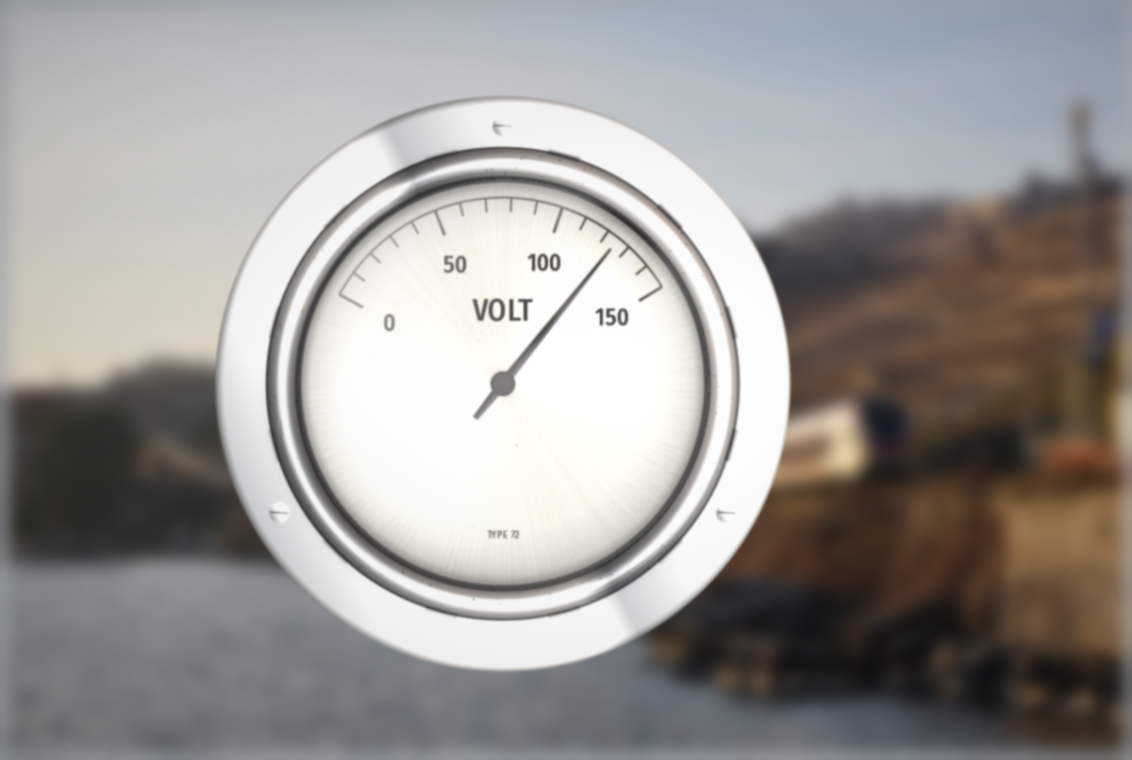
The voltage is 125; V
